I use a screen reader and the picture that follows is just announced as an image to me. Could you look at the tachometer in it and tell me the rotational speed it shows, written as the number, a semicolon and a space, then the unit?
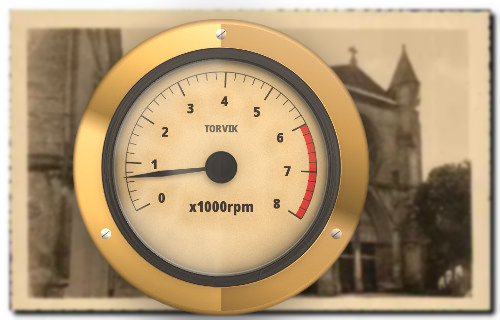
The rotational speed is 700; rpm
